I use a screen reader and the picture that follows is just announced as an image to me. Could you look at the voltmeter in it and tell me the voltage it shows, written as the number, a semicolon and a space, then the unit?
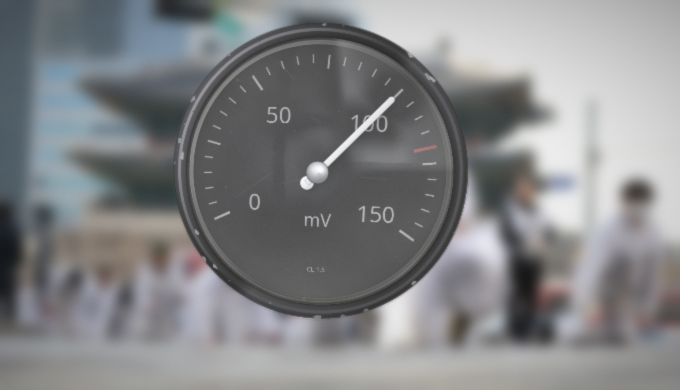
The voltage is 100; mV
